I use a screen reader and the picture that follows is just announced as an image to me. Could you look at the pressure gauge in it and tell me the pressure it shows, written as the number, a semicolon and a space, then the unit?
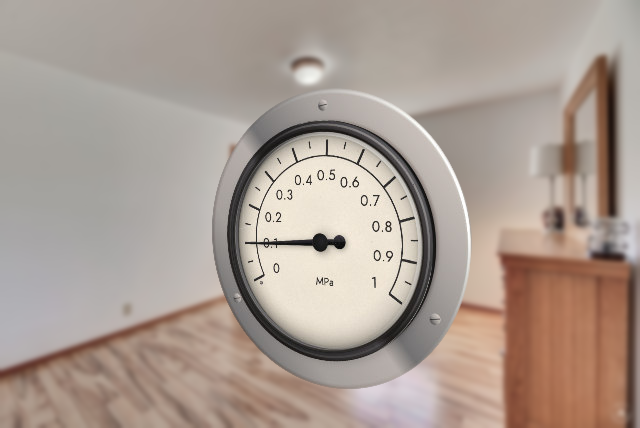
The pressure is 0.1; MPa
